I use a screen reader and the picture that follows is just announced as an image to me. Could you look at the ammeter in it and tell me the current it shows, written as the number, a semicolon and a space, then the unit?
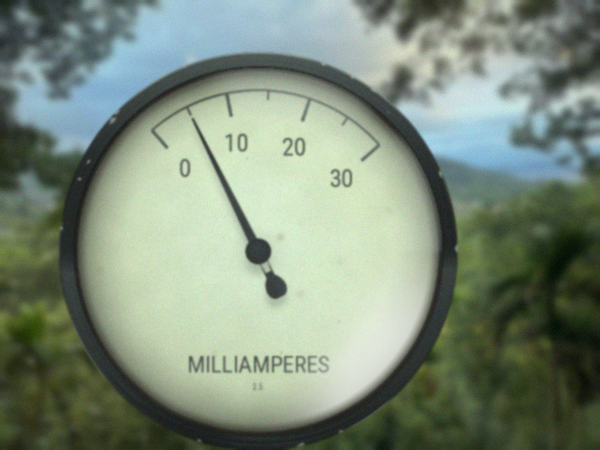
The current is 5; mA
